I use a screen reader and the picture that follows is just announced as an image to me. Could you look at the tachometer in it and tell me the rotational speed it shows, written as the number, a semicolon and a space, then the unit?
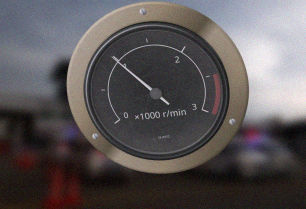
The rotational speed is 1000; rpm
